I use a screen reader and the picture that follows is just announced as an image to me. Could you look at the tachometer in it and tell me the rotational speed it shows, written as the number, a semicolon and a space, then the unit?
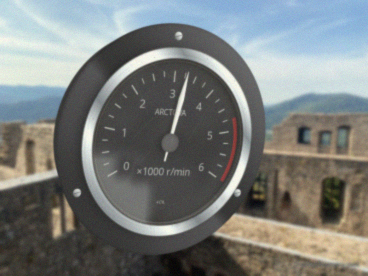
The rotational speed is 3250; rpm
